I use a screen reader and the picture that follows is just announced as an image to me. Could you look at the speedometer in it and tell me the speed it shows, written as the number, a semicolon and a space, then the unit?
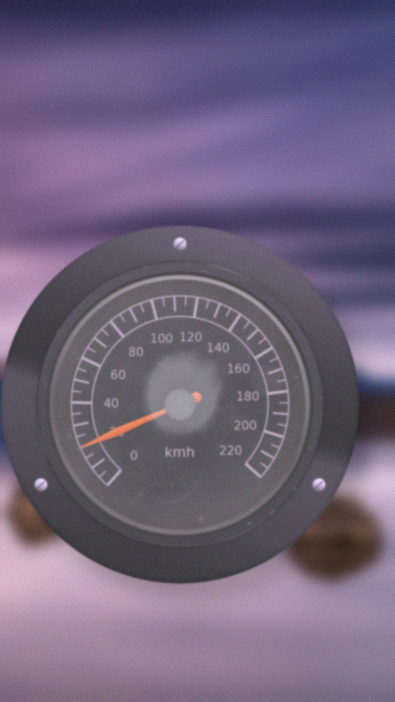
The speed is 20; km/h
